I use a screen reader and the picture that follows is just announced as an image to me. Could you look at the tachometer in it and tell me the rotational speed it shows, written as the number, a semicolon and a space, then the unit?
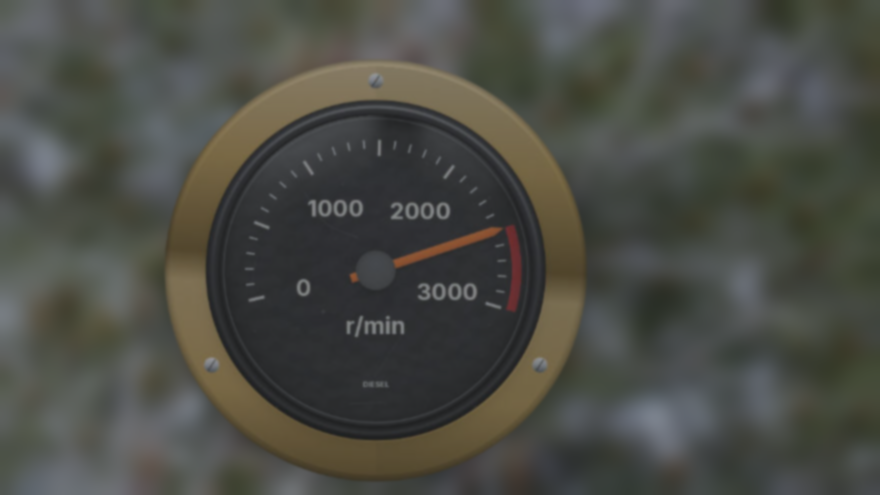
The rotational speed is 2500; rpm
